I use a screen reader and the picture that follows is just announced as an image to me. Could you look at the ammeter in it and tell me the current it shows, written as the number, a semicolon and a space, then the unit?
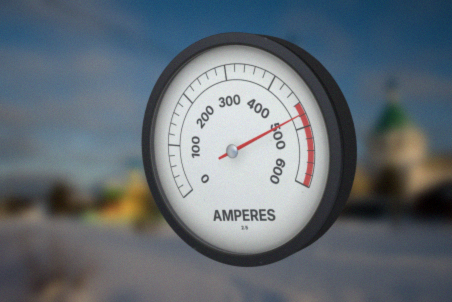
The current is 480; A
